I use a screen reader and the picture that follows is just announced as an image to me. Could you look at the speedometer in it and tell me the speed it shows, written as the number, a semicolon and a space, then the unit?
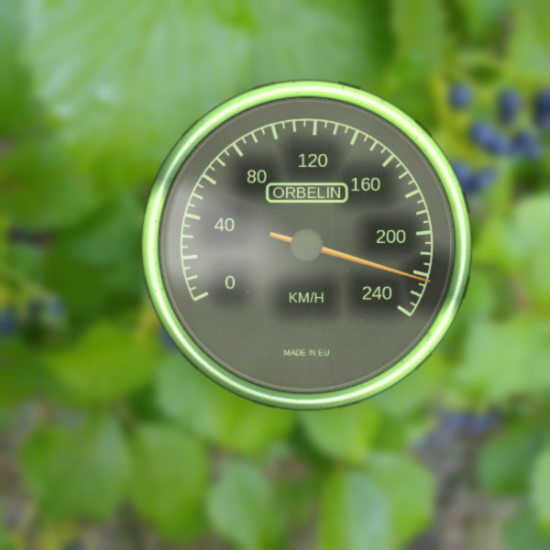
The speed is 222.5; km/h
